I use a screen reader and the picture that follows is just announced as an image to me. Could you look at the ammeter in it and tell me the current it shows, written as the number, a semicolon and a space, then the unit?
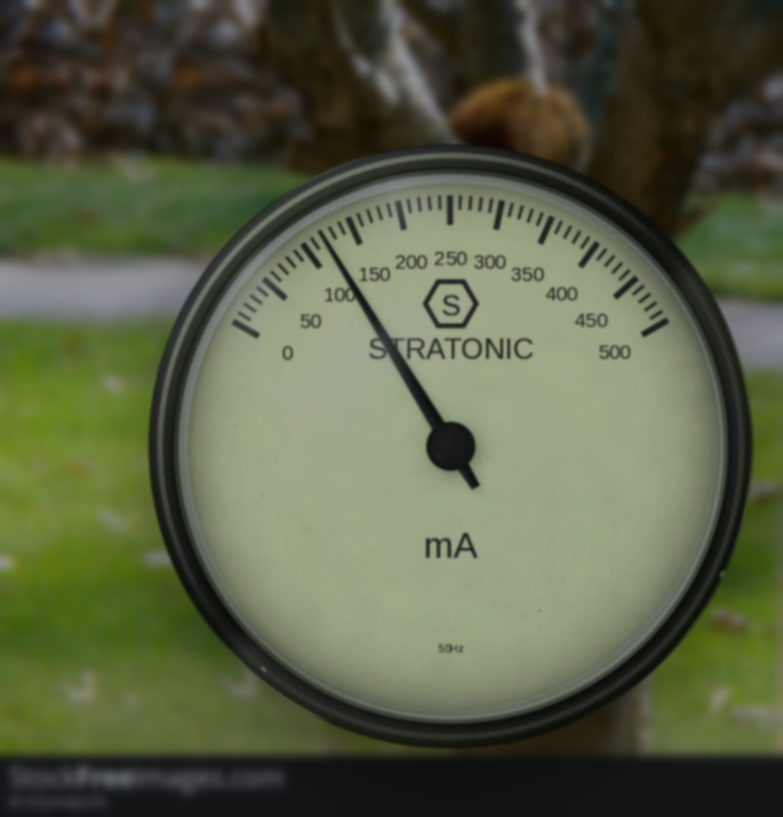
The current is 120; mA
